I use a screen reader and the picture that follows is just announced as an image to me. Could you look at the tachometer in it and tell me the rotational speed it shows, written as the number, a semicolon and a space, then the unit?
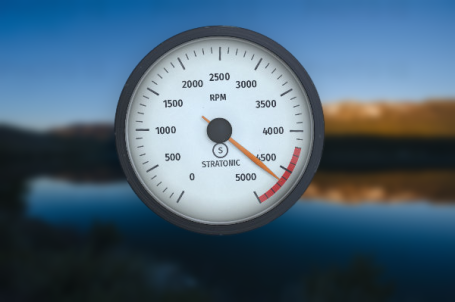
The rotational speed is 4650; rpm
